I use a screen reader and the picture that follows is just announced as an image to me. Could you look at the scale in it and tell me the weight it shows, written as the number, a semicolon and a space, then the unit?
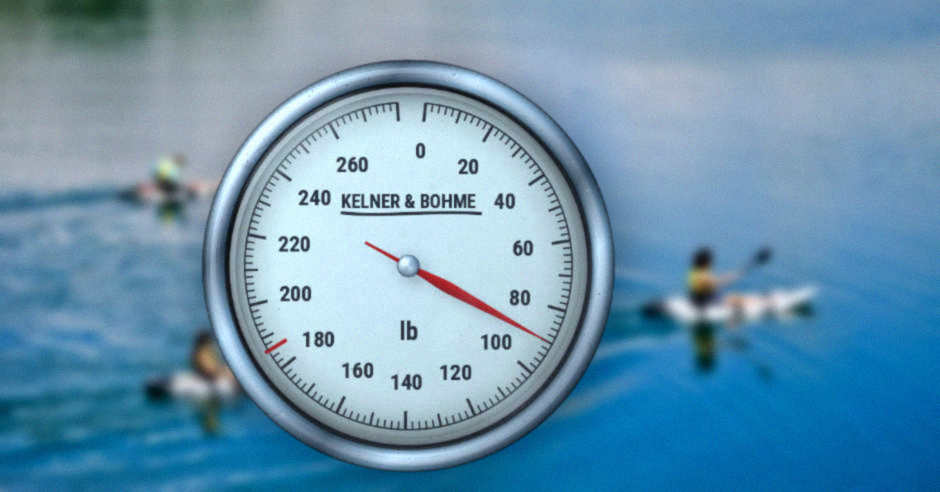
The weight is 90; lb
